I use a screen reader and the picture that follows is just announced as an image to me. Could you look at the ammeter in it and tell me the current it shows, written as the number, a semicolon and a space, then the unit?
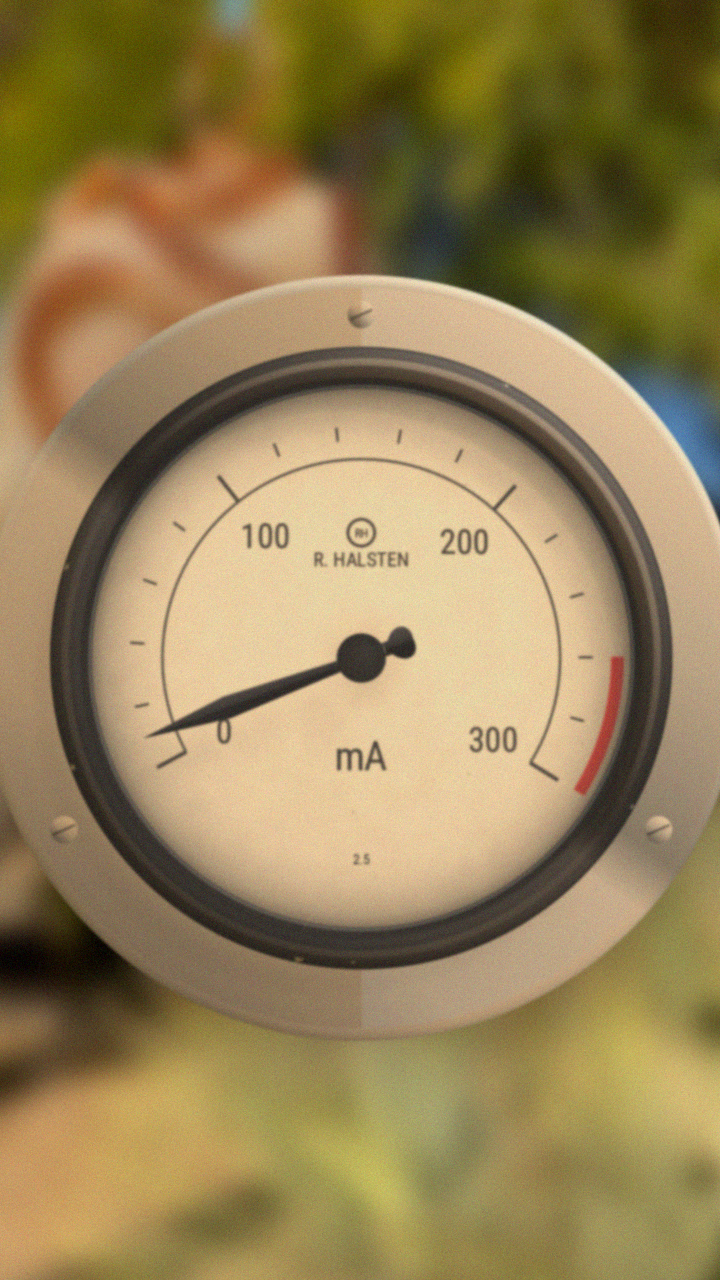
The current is 10; mA
